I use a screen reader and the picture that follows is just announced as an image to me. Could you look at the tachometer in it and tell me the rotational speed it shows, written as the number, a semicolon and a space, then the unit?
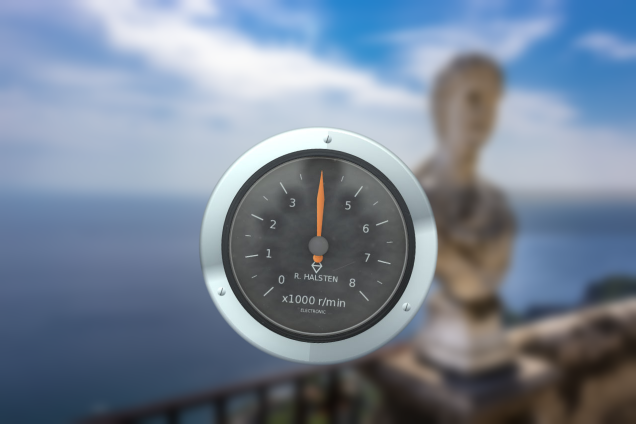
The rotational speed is 4000; rpm
